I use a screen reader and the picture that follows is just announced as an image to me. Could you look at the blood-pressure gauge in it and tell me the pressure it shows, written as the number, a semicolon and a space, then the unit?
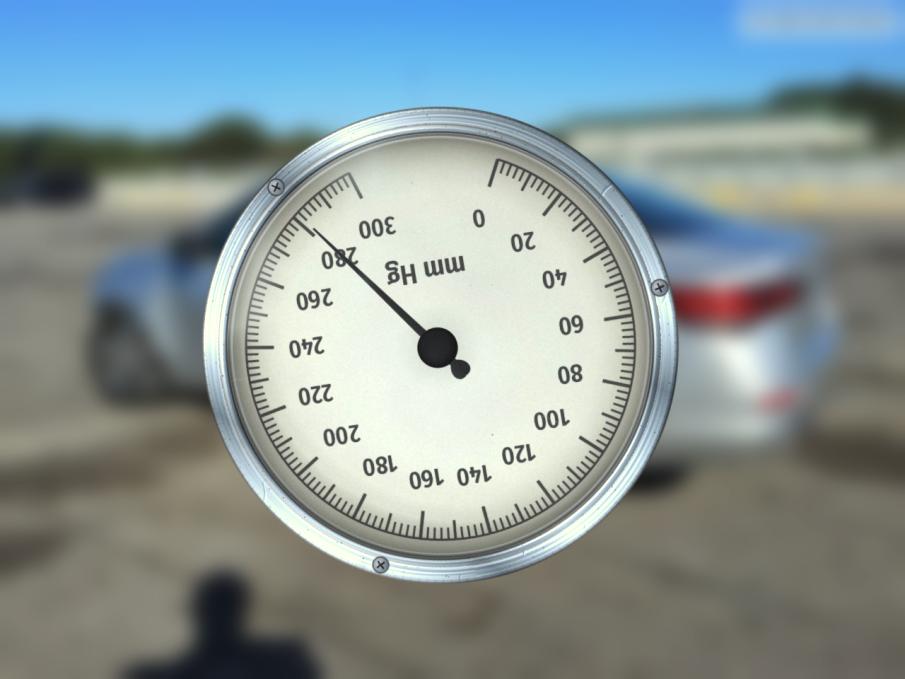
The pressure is 282; mmHg
